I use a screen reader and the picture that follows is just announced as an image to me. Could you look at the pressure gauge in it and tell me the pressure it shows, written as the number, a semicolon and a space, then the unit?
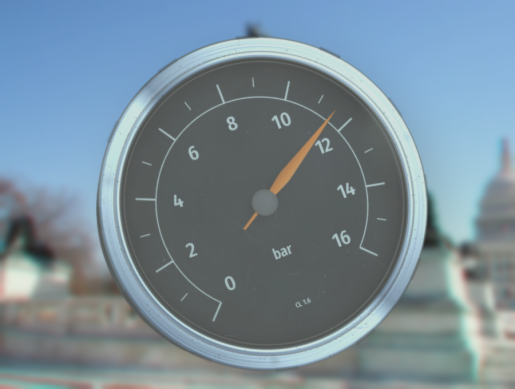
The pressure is 11.5; bar
